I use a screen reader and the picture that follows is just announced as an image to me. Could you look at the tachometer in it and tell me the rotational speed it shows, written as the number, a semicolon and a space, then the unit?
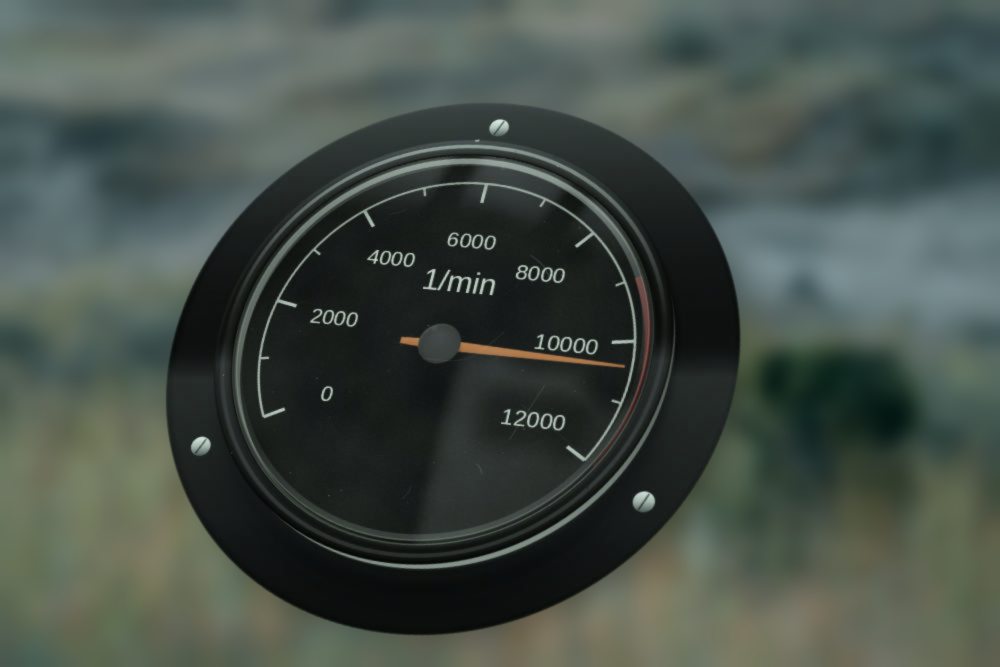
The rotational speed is 10500; rpm
